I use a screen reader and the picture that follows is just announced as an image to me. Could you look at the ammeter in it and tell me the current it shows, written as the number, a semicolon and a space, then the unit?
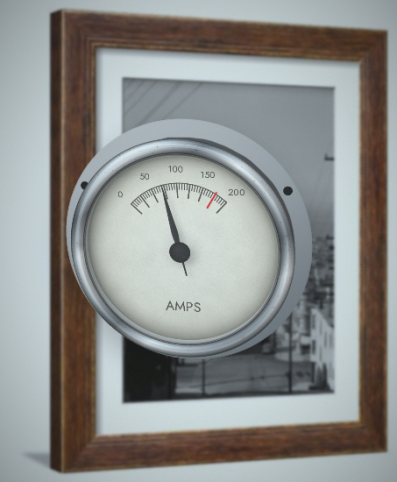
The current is 75; A
